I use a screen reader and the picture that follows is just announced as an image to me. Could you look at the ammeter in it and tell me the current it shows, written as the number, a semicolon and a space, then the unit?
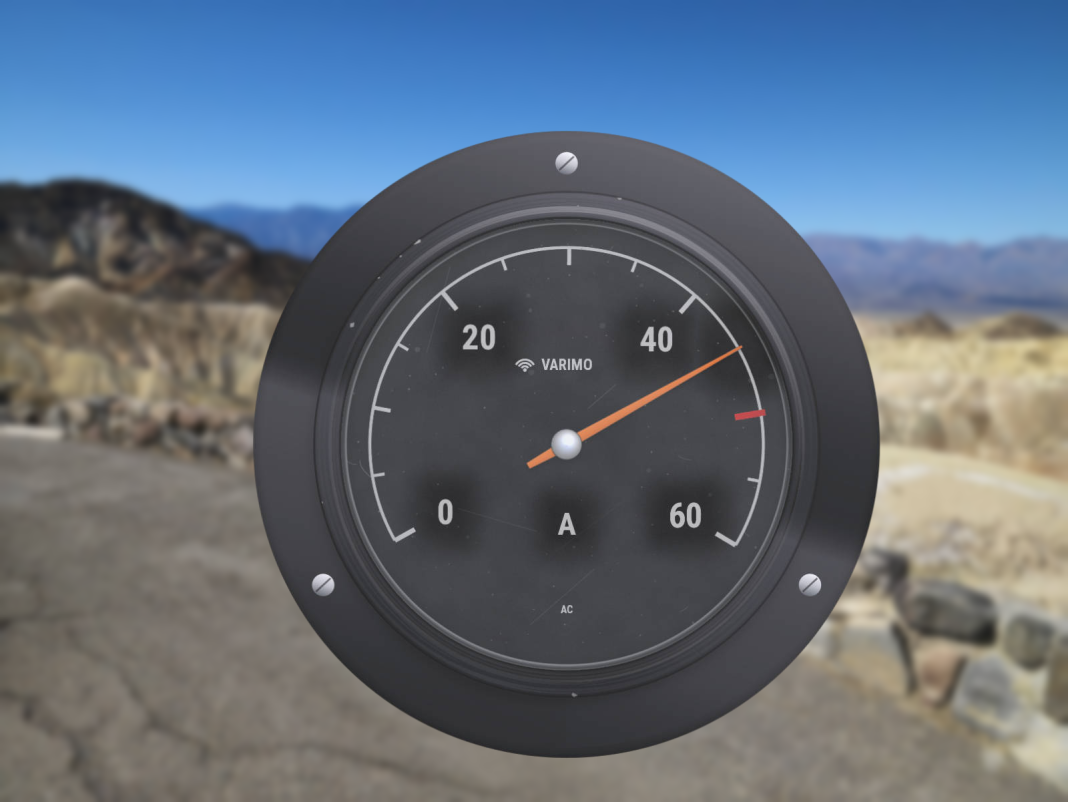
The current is 45; A
